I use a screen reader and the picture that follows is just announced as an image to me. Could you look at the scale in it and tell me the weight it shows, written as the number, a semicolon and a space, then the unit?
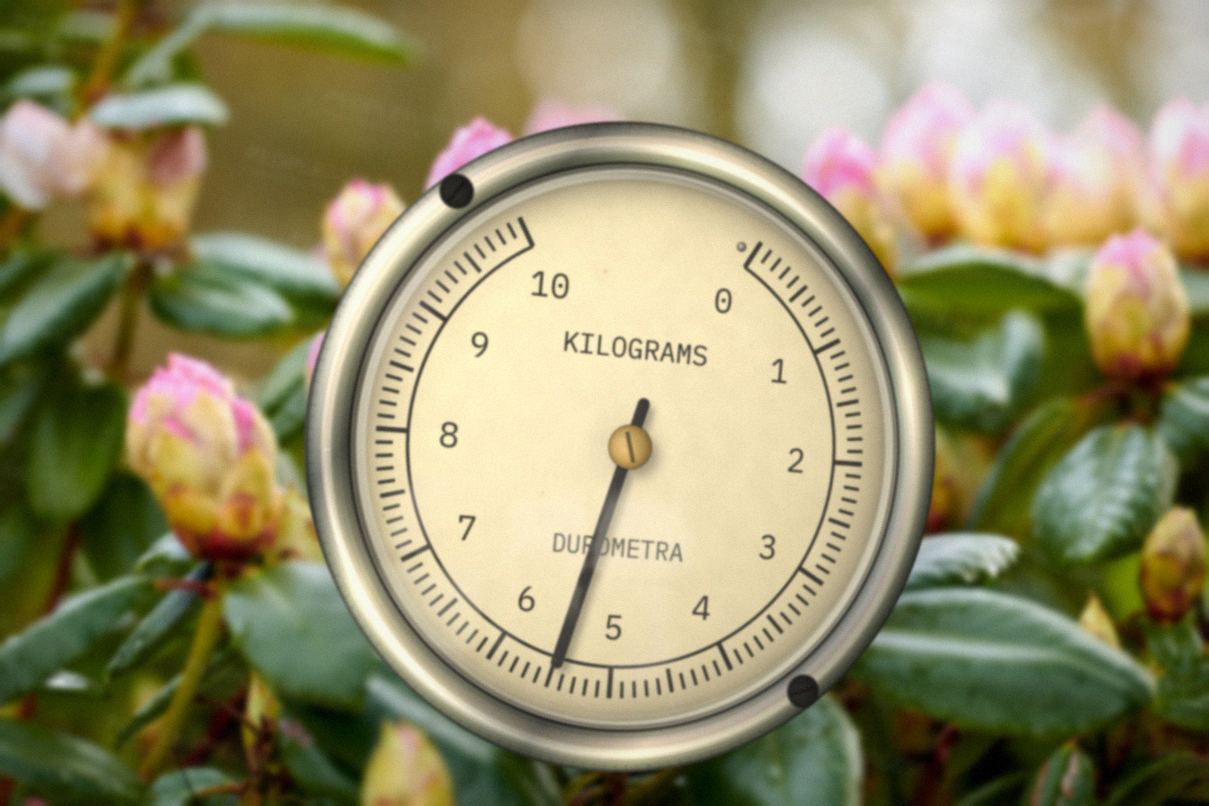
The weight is 5.5; kg
